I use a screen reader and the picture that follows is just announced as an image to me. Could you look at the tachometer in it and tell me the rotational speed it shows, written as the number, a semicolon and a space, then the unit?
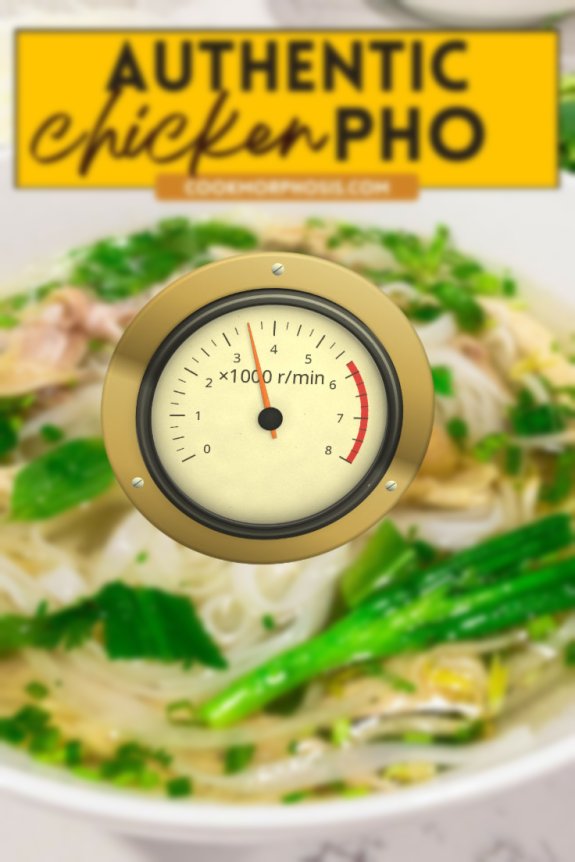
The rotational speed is 3500; rpm
